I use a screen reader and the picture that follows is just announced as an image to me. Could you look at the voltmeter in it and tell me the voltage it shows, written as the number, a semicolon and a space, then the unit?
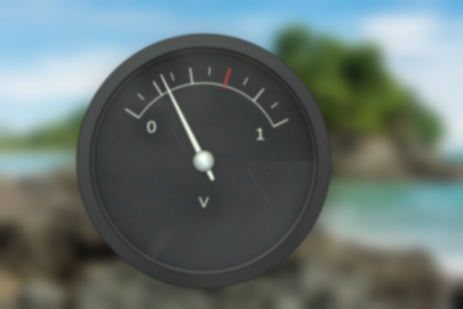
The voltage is 0.25; V
